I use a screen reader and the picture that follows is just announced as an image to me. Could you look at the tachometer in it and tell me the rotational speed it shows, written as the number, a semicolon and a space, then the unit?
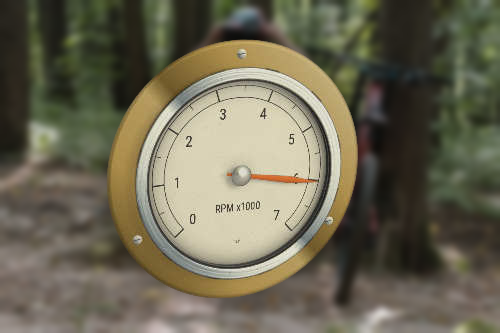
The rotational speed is 6000; rpm
